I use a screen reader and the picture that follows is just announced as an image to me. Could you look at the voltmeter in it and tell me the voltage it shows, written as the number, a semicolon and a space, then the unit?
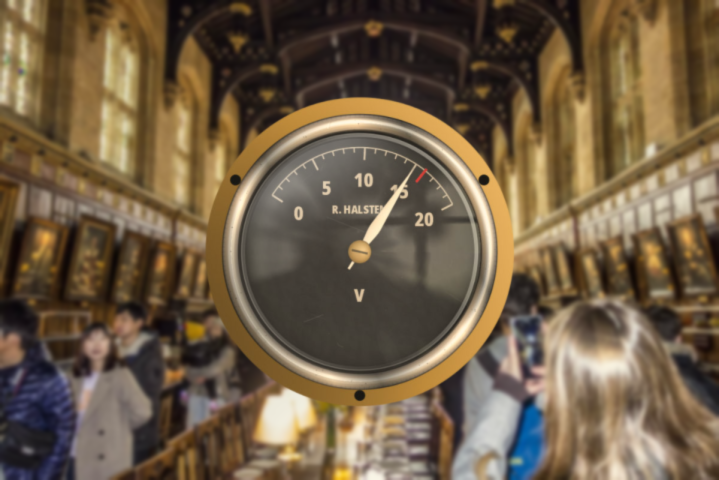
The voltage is 15; V
